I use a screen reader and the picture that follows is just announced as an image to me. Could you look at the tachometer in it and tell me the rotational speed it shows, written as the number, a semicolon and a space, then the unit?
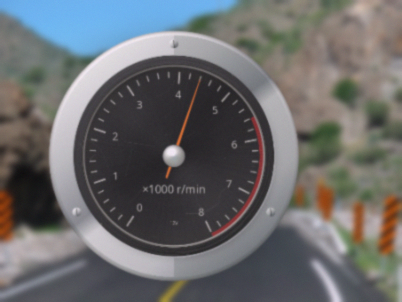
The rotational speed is 4400; rpm
